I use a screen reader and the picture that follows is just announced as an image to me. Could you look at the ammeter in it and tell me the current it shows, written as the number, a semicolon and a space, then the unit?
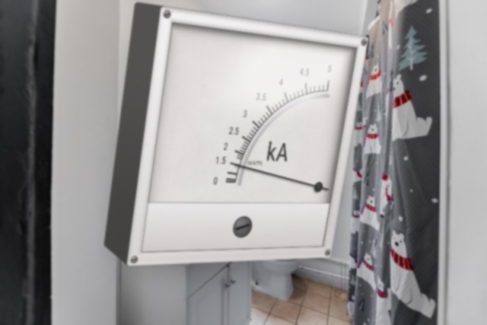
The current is 1.5; kA
